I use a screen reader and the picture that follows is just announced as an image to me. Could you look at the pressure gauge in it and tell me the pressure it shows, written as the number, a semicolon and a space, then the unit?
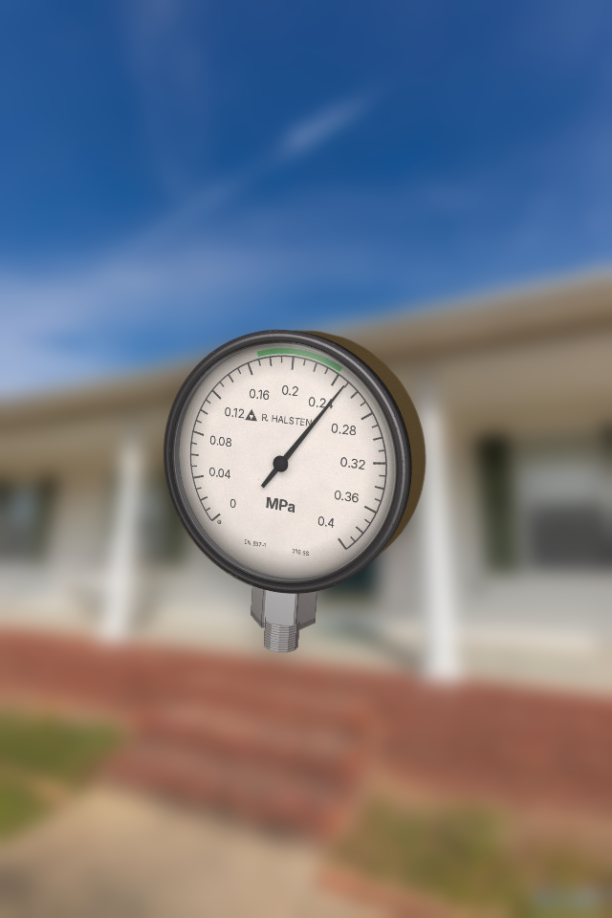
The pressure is 0.25; MPa
